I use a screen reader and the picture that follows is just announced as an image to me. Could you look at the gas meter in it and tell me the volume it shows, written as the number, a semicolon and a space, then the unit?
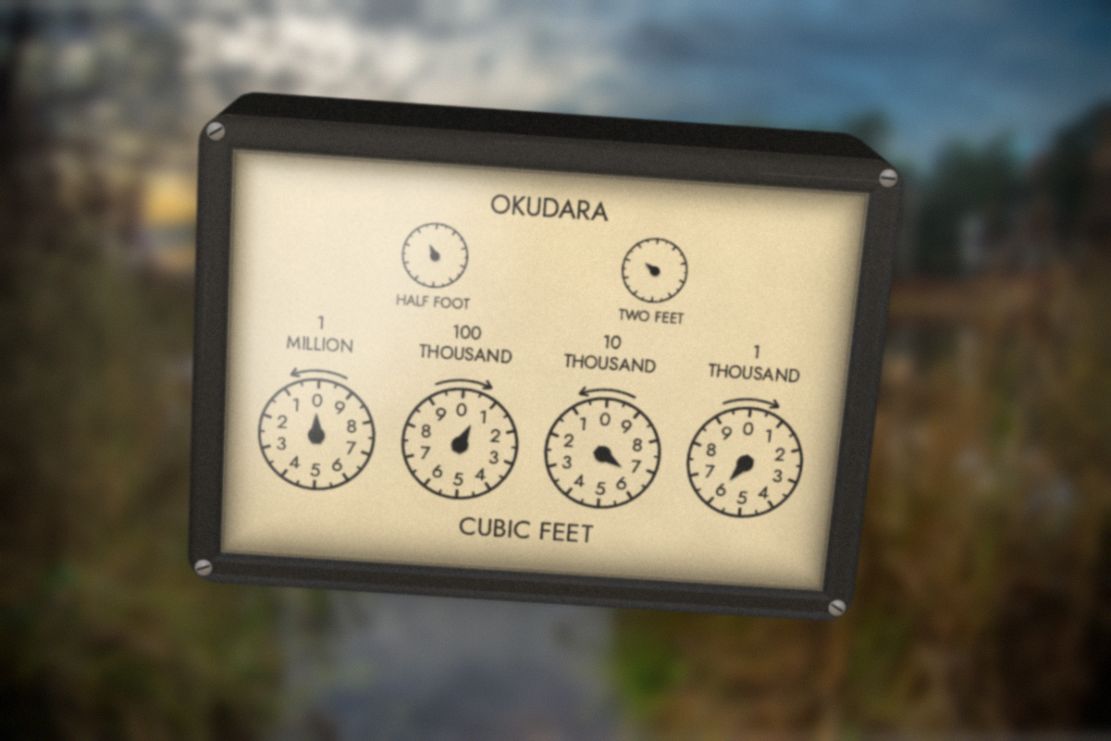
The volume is 6600; ft³
